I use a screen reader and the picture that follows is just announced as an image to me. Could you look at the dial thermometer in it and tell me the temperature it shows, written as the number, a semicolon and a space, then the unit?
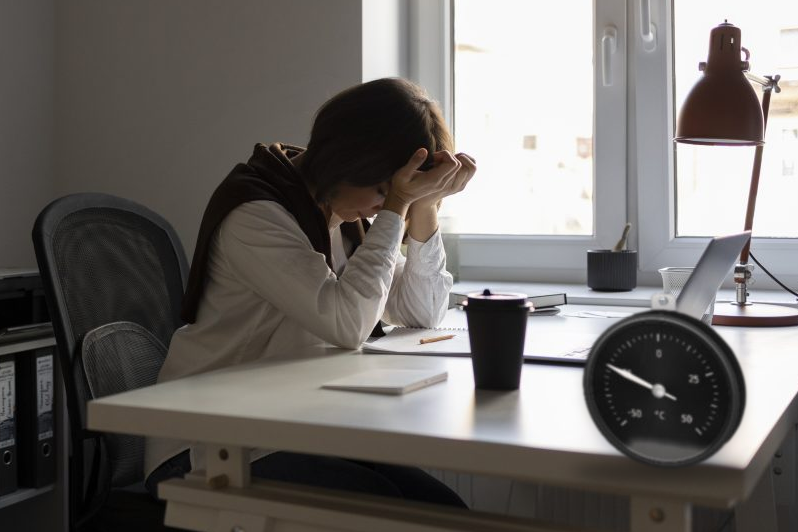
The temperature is -25; °C
